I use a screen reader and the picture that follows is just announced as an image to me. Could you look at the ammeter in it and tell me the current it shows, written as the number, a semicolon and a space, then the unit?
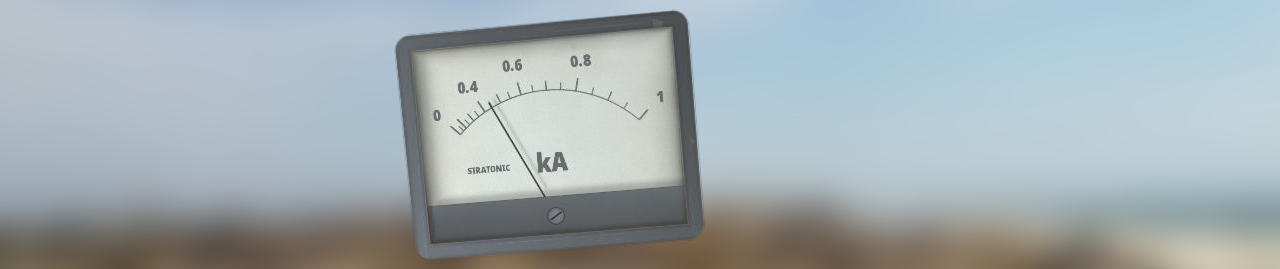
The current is 0.45; kA
